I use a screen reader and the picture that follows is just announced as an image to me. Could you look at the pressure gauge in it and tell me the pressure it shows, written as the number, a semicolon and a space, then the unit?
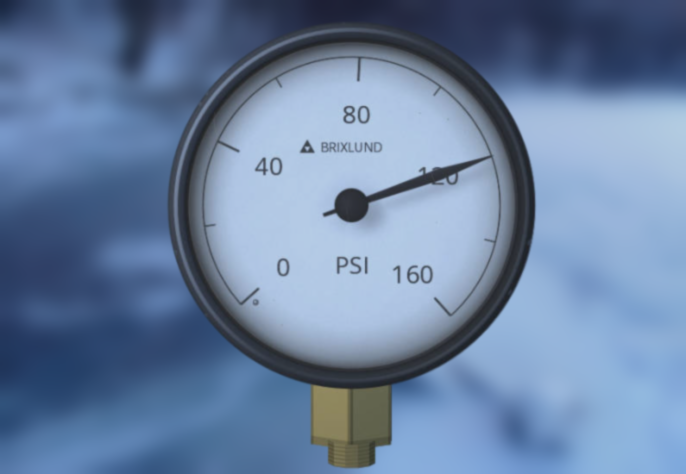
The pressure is 120; psi
